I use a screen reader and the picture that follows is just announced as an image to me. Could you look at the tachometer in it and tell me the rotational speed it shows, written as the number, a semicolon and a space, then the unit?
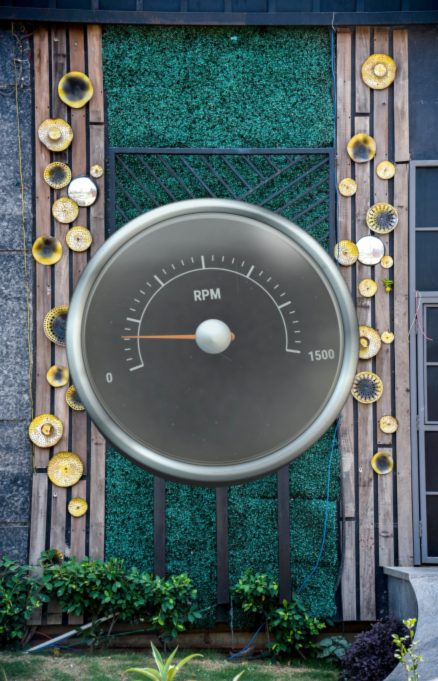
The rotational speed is 150; rpm
